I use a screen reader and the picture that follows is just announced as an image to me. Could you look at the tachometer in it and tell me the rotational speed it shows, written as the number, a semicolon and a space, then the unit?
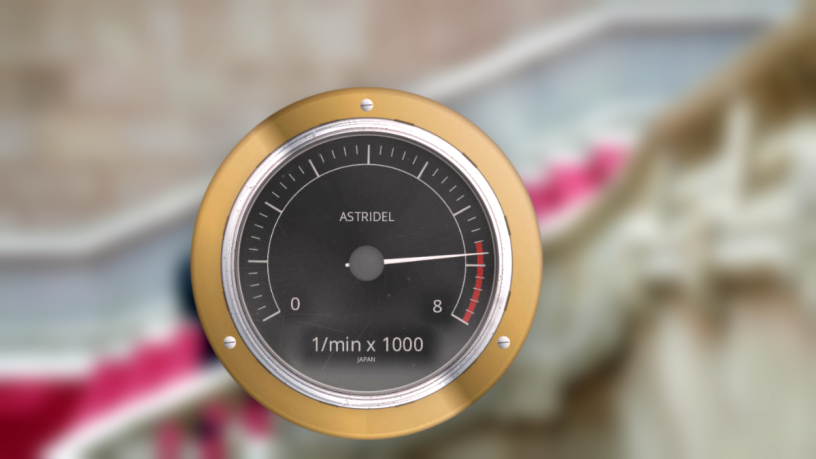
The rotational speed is 6800; rpm
